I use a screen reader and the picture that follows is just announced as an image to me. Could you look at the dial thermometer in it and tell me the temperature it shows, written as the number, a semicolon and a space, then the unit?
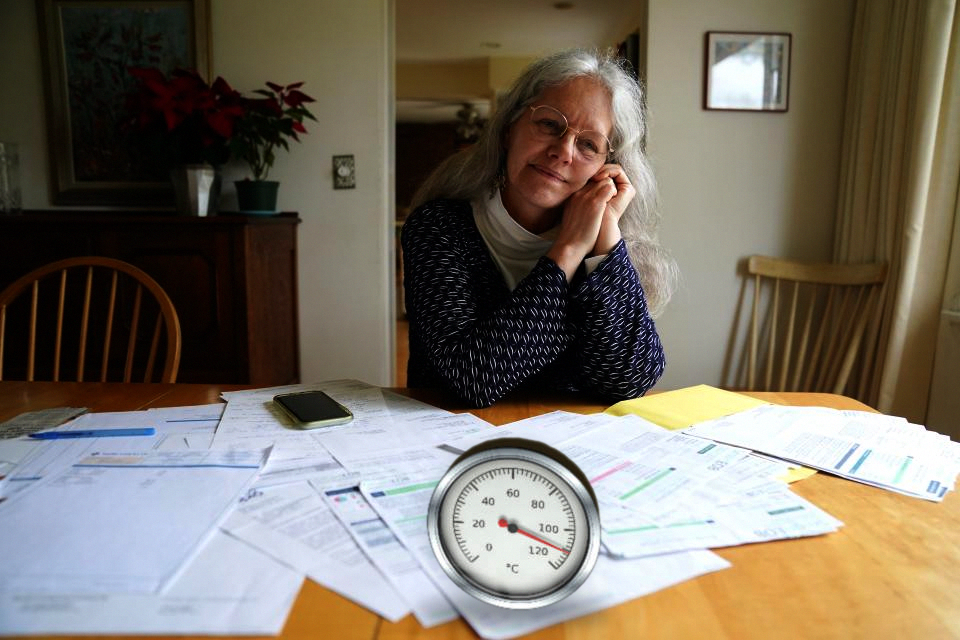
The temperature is 110; °C
